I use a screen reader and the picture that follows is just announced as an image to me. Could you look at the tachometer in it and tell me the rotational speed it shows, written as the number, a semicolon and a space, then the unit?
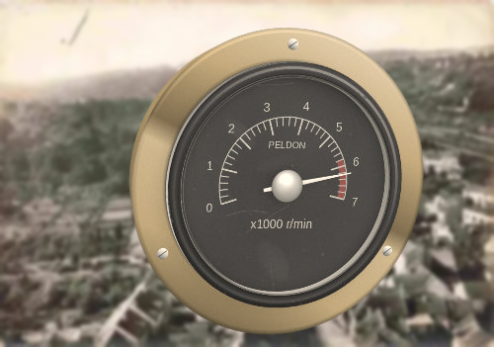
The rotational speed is 6200; rpm
